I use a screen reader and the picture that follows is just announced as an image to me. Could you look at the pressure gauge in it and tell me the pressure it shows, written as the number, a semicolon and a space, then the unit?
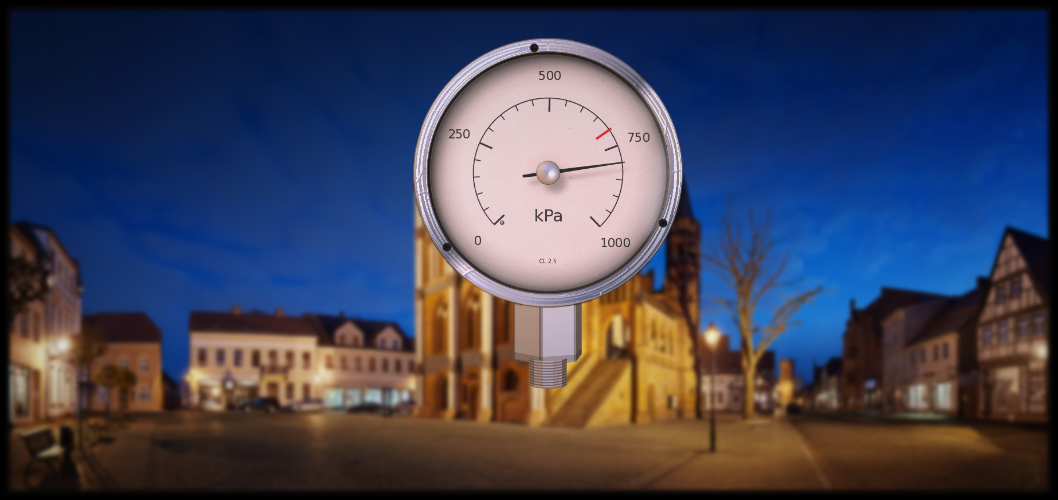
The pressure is 800; kPa
